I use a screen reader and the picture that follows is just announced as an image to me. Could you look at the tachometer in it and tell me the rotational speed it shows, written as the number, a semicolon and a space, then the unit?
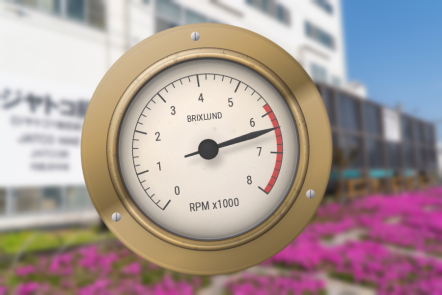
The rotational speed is 6400; rpm
